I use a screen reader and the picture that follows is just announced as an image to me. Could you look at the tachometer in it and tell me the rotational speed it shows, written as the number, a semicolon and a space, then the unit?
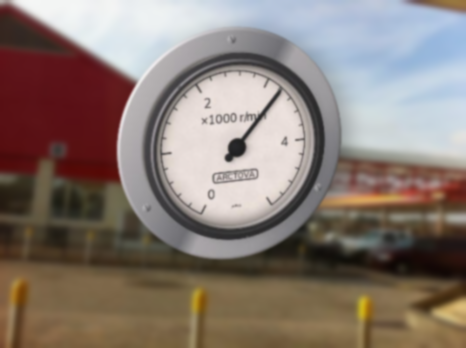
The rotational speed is 3200; rpm
